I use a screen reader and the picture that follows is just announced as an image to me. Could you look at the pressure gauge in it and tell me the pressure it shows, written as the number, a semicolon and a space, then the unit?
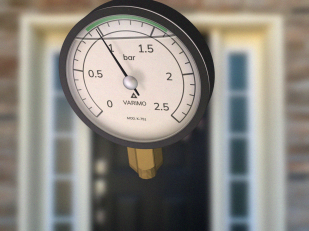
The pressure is 1; bar
